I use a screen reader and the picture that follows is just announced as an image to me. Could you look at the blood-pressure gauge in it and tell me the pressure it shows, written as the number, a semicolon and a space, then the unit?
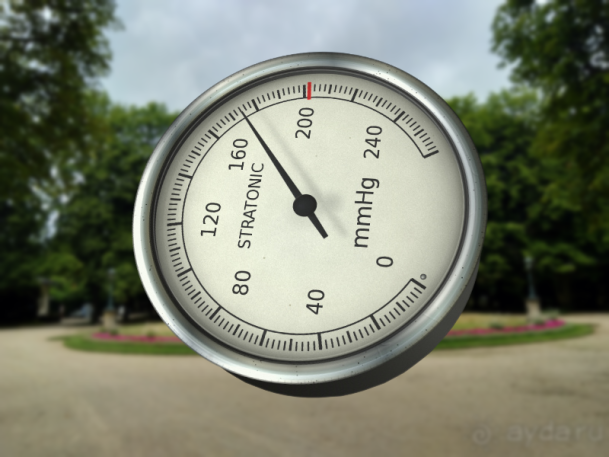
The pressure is 174; mmHg
